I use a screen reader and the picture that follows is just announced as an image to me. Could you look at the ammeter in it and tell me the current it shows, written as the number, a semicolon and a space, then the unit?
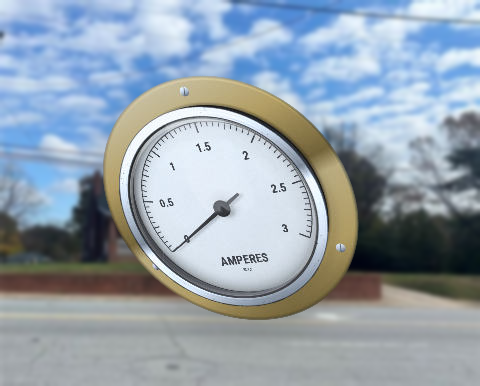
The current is 0; A
